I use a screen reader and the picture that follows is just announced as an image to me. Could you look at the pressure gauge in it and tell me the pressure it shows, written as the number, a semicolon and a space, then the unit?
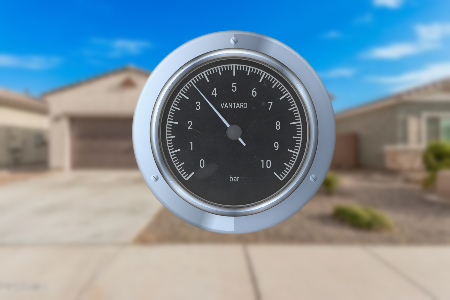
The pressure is 3.5; bar
